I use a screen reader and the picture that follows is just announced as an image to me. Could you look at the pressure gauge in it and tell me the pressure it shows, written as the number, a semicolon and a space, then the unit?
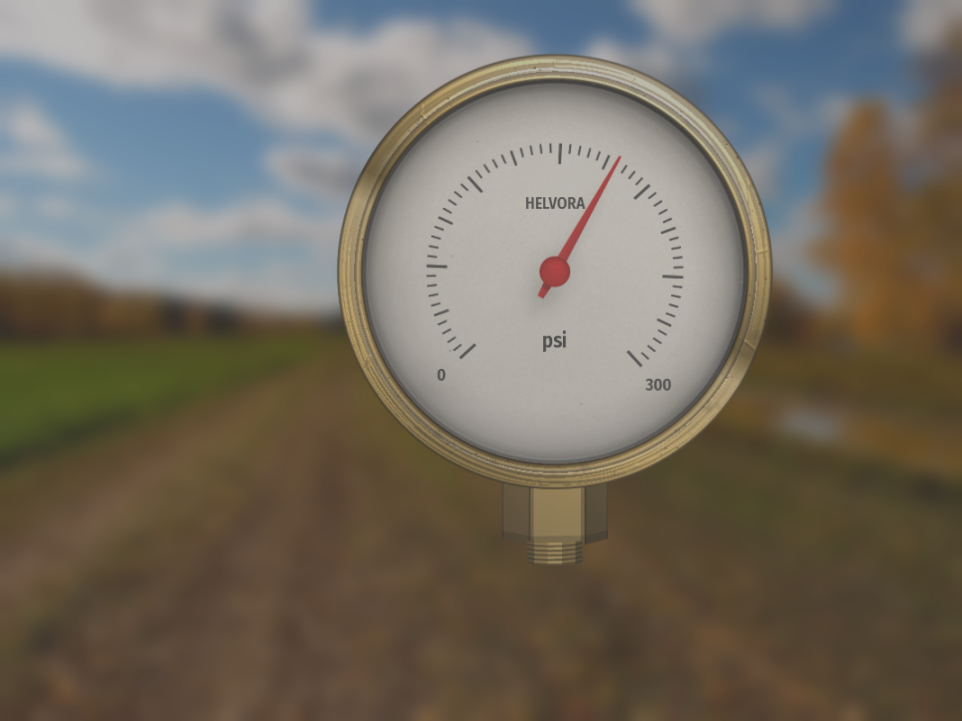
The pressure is 180; psi
